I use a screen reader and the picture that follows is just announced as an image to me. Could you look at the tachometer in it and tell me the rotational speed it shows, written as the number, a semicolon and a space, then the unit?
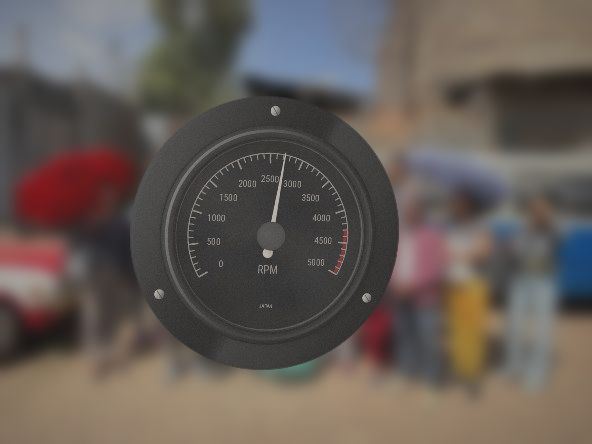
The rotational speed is 2700; rpm
